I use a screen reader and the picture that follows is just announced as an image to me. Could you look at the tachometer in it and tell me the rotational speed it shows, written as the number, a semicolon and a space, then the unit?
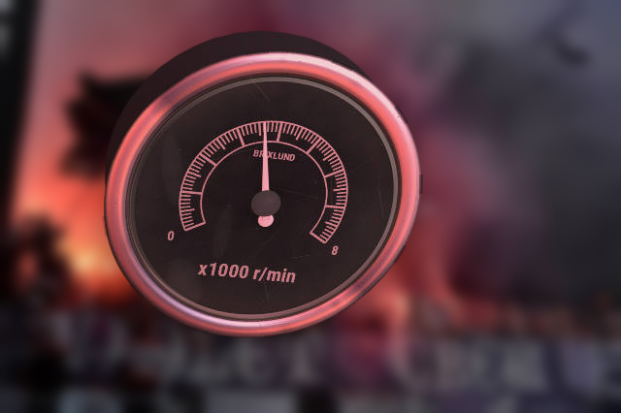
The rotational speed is 3600; rpm
